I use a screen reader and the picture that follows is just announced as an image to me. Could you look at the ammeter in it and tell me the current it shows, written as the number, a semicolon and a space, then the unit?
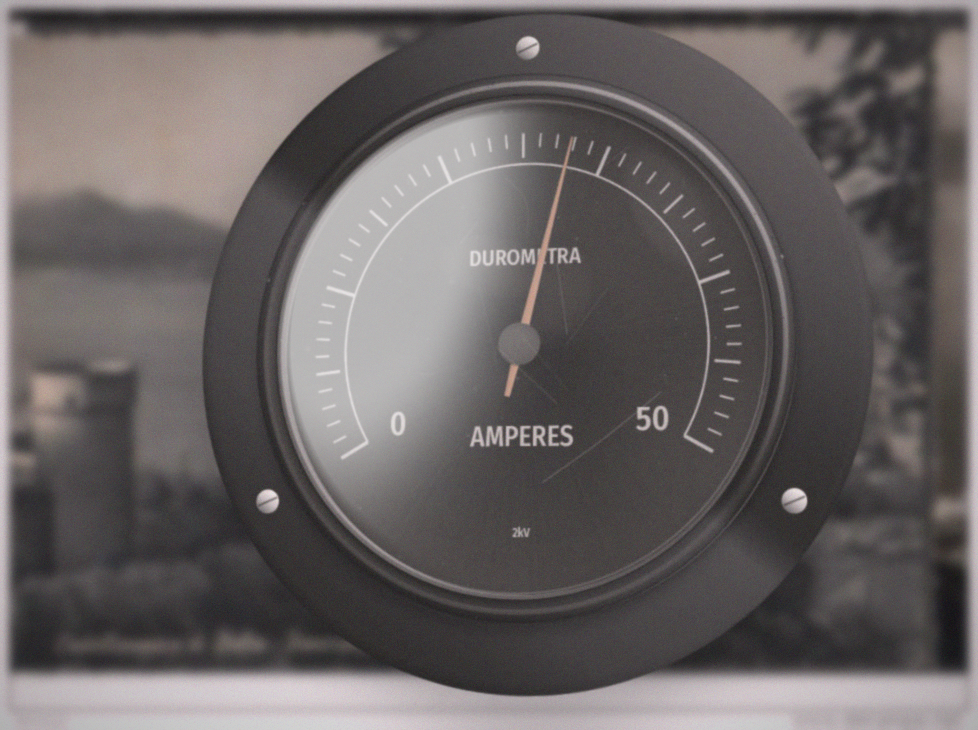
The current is 28; A
